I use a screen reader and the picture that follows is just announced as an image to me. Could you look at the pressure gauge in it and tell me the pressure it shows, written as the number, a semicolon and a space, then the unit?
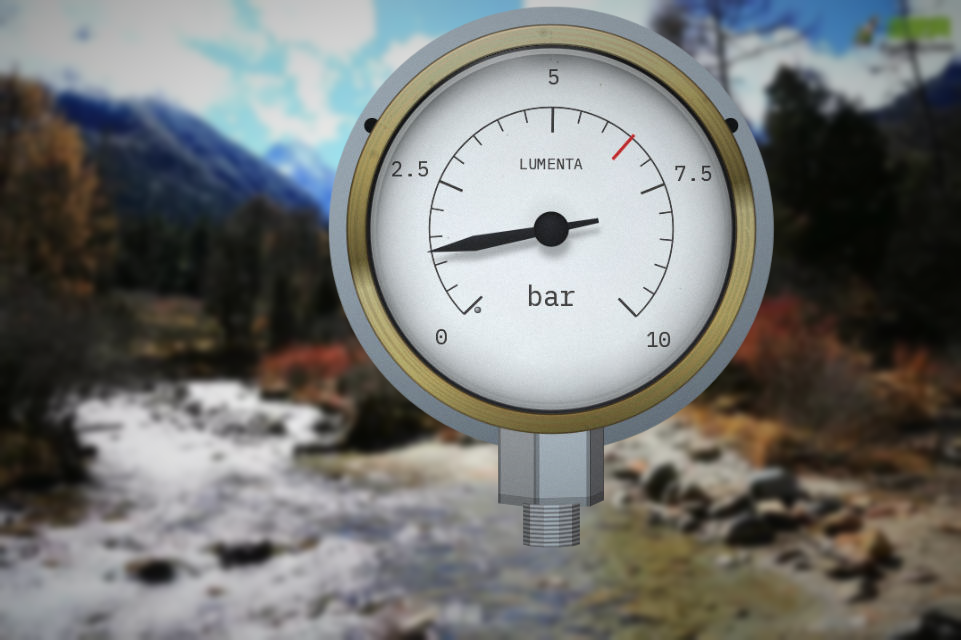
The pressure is 1.25; bar
